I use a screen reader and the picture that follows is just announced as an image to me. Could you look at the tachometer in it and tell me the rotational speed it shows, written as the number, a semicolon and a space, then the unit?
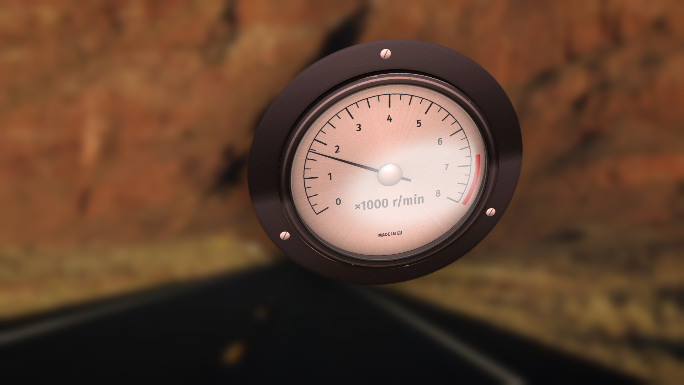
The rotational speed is 1750; rpm
